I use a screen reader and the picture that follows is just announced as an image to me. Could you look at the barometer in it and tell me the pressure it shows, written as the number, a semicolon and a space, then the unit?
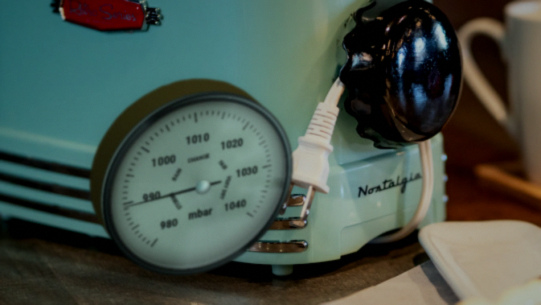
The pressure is 990; mbar
